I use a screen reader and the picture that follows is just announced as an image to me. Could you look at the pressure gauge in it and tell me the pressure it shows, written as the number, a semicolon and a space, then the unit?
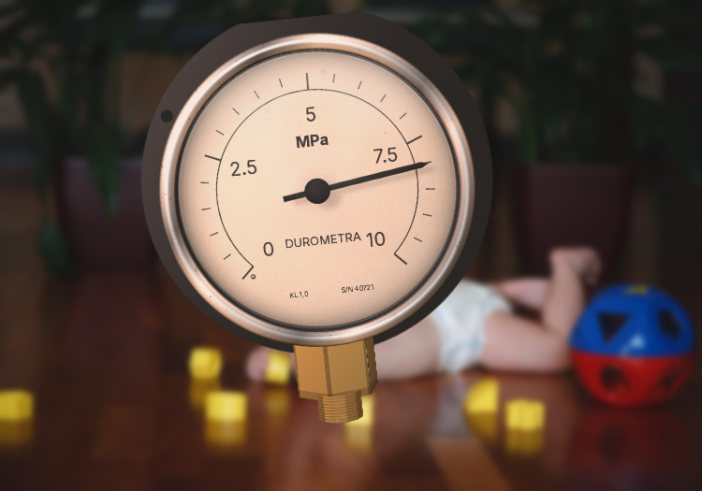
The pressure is 8; MPa
